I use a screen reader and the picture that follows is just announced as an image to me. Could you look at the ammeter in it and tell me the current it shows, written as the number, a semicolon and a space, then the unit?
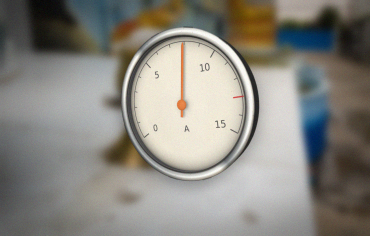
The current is 8; A
